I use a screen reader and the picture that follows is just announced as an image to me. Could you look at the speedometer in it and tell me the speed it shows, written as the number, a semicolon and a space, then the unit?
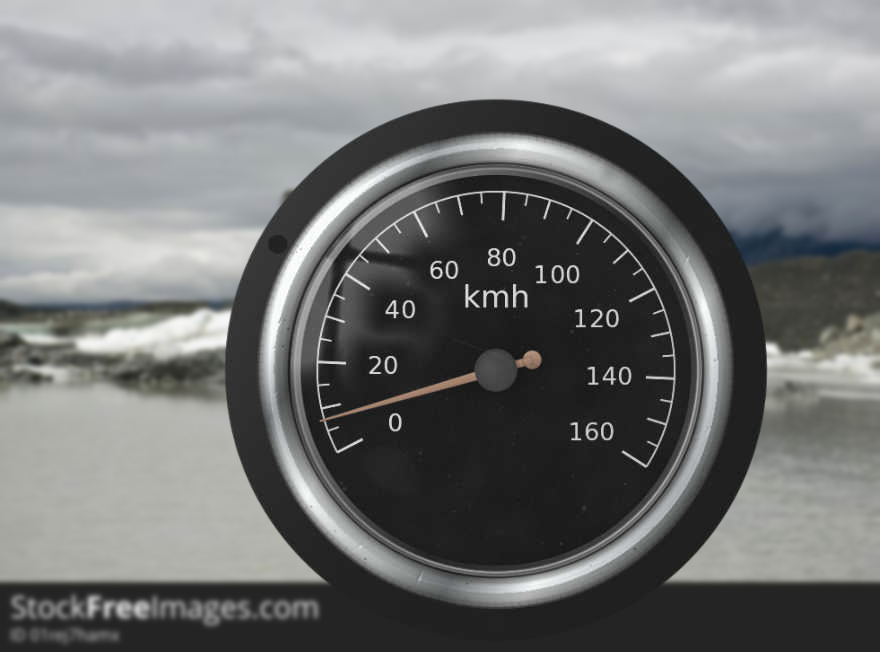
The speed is 7.5; km/h
